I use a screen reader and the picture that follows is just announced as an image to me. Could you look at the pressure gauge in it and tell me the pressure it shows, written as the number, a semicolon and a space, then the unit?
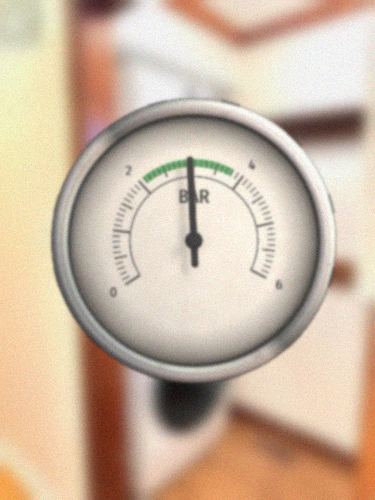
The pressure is 3; bar
